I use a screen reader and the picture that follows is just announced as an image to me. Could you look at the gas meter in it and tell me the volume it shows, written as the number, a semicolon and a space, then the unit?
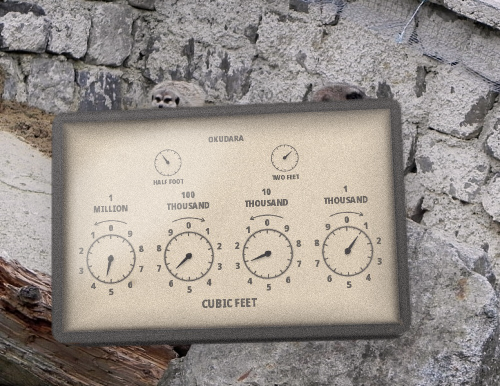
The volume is 463100; ft³
